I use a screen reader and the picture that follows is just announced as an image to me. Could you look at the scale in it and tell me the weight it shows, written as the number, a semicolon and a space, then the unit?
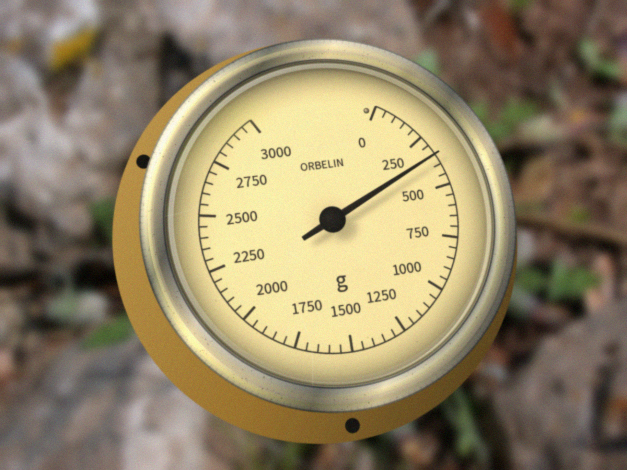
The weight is 350; g
